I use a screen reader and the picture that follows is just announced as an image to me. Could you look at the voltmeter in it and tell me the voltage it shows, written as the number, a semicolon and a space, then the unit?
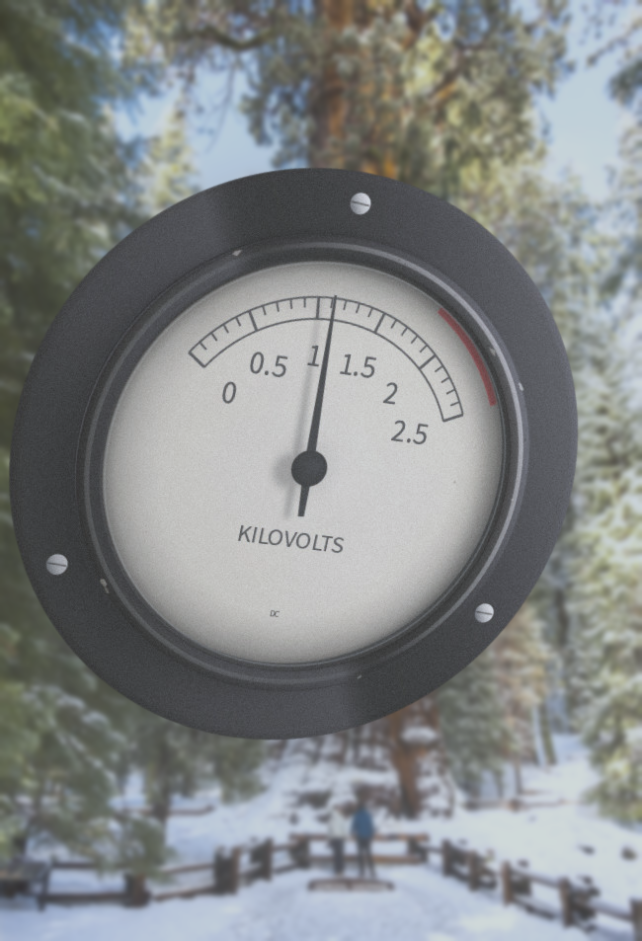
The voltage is 1.1; kV
